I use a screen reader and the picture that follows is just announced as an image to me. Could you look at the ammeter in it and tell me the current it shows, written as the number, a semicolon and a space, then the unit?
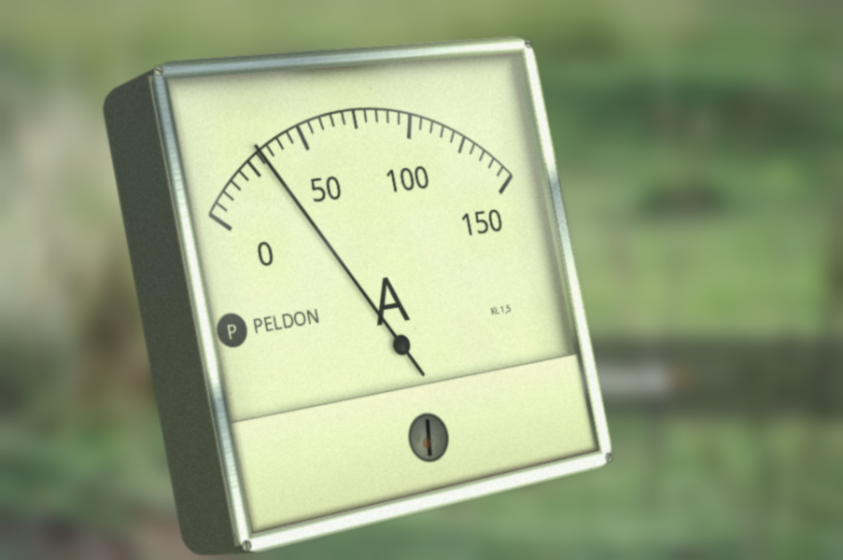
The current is 30; A
